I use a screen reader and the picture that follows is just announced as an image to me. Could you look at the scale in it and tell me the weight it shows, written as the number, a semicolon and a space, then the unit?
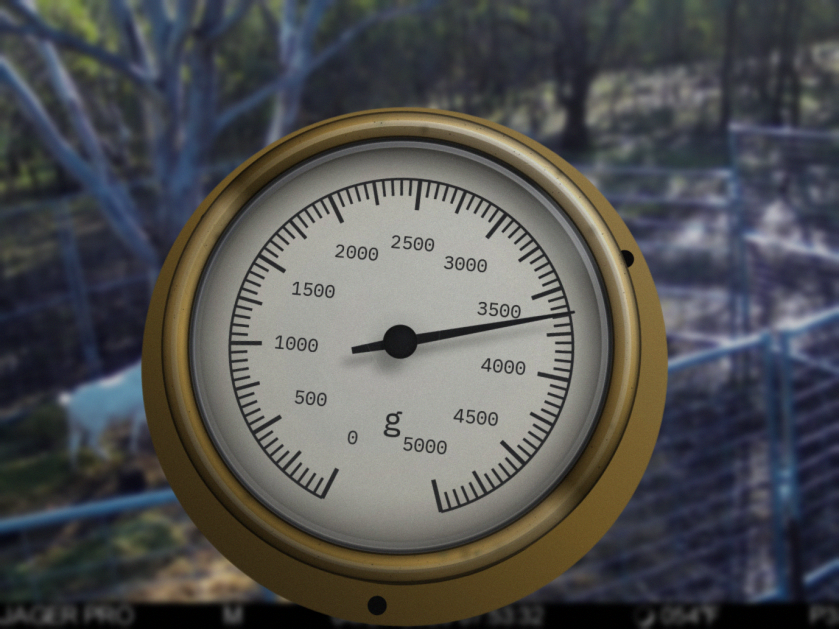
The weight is 3650; g
